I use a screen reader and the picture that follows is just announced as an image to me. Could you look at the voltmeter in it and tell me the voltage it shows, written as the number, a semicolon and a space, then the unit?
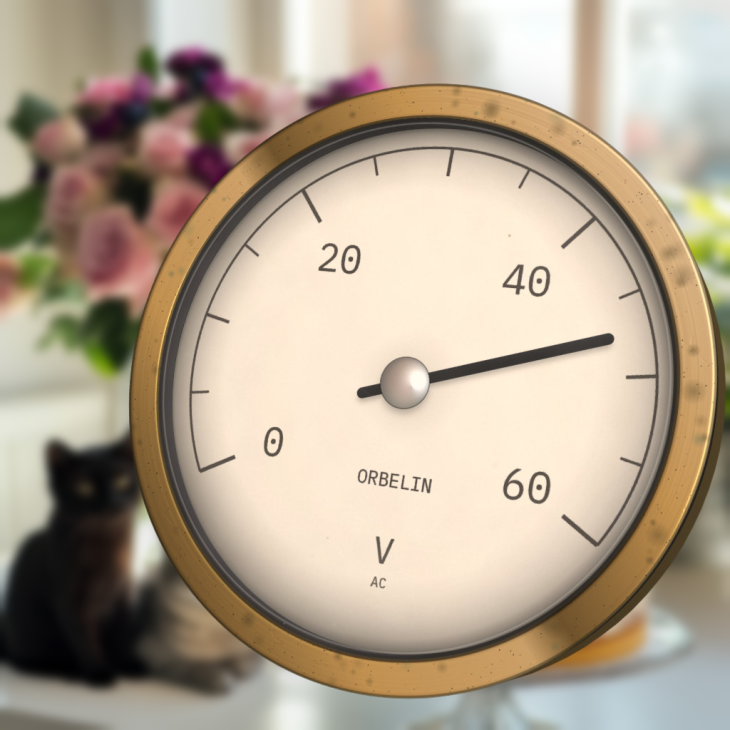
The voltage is 47.5; V
